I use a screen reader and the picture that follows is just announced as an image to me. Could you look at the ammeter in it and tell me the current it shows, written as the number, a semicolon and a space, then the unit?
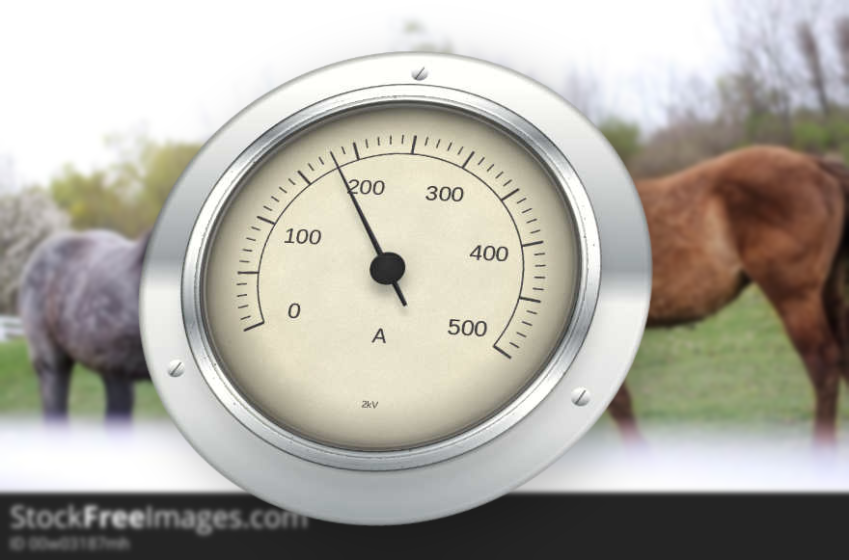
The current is 180; A
